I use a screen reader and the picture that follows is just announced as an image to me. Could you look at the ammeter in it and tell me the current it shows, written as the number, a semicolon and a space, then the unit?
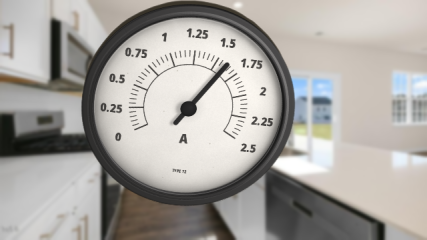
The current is 1.6; A
